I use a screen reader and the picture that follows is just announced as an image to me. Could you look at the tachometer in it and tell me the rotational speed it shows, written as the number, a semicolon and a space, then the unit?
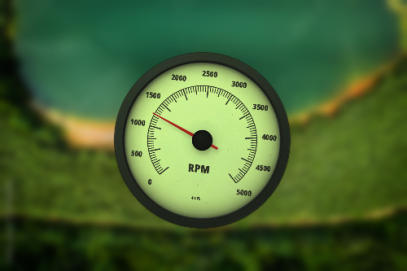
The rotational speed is 1250; rpm
